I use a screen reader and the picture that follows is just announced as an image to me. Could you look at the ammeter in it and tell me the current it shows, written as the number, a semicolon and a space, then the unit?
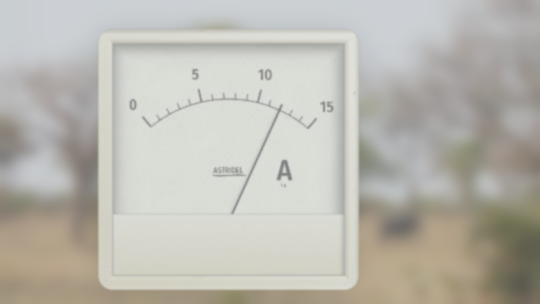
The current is 12; A
